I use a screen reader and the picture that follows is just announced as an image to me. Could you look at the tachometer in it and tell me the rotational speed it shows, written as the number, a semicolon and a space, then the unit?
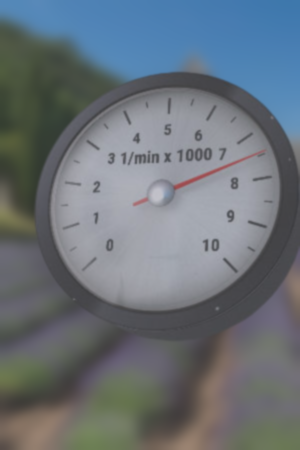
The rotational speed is 7500; rpm
